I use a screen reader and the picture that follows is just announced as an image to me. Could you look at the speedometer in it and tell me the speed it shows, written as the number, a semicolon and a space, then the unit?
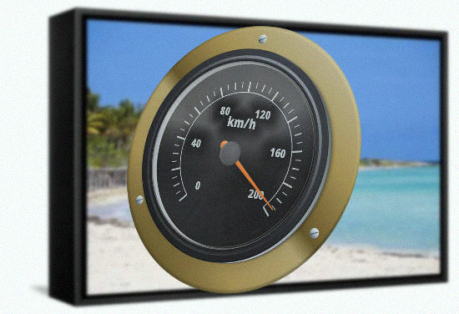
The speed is 195; km/h
